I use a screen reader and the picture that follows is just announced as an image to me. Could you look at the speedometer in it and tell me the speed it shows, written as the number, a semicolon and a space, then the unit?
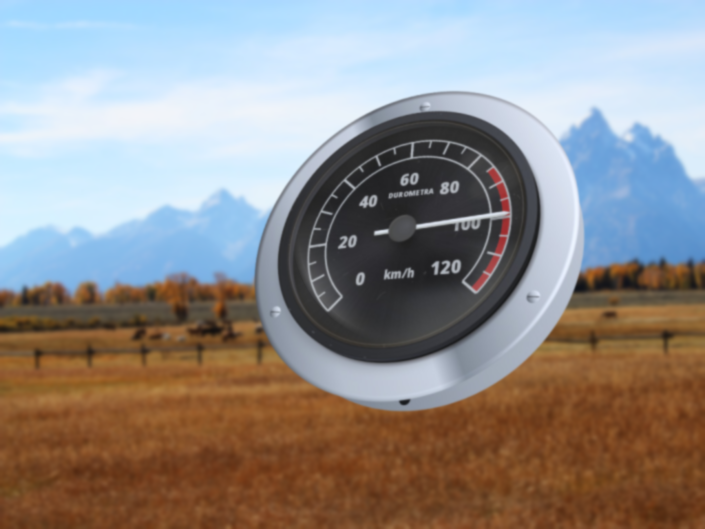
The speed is 100; km/h
